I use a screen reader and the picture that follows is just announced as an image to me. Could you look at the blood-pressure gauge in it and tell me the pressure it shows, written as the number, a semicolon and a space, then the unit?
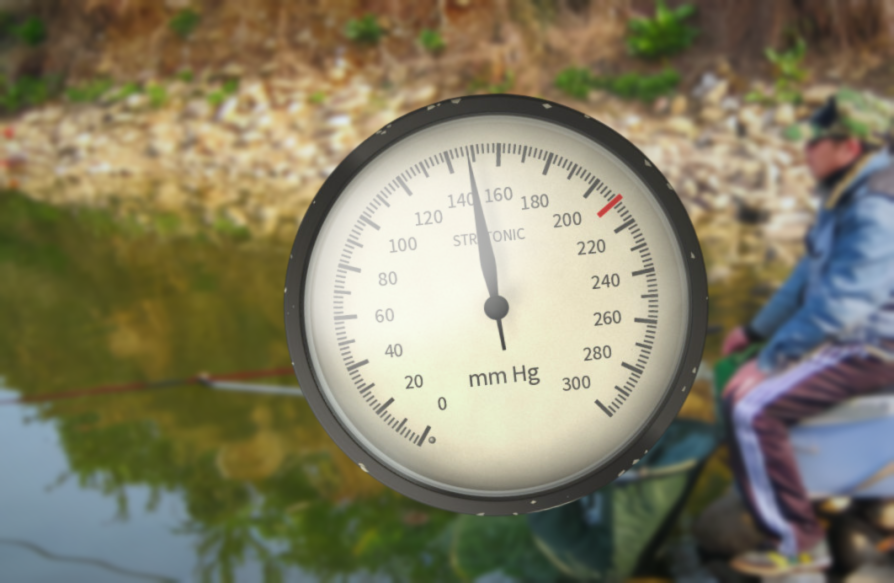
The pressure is 148; mmHg
